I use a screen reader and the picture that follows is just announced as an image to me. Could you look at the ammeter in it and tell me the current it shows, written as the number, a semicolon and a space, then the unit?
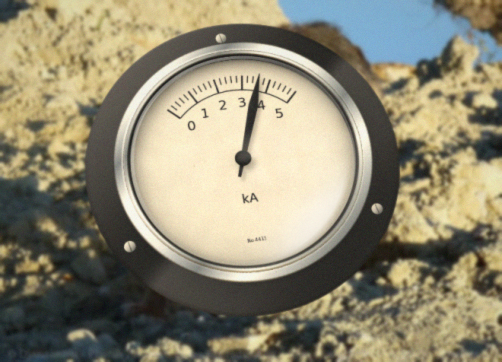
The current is 3.6; kA
